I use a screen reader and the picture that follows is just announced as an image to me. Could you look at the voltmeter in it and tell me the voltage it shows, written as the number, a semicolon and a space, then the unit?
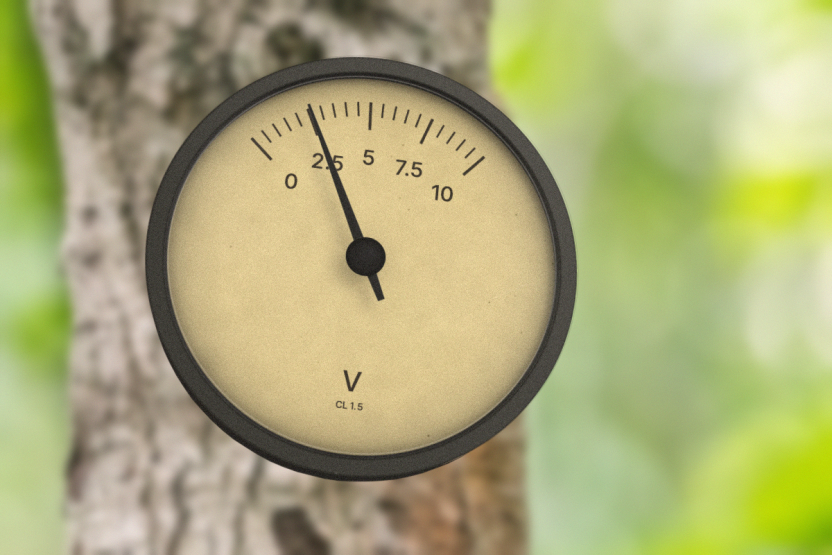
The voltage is 2.5; V
